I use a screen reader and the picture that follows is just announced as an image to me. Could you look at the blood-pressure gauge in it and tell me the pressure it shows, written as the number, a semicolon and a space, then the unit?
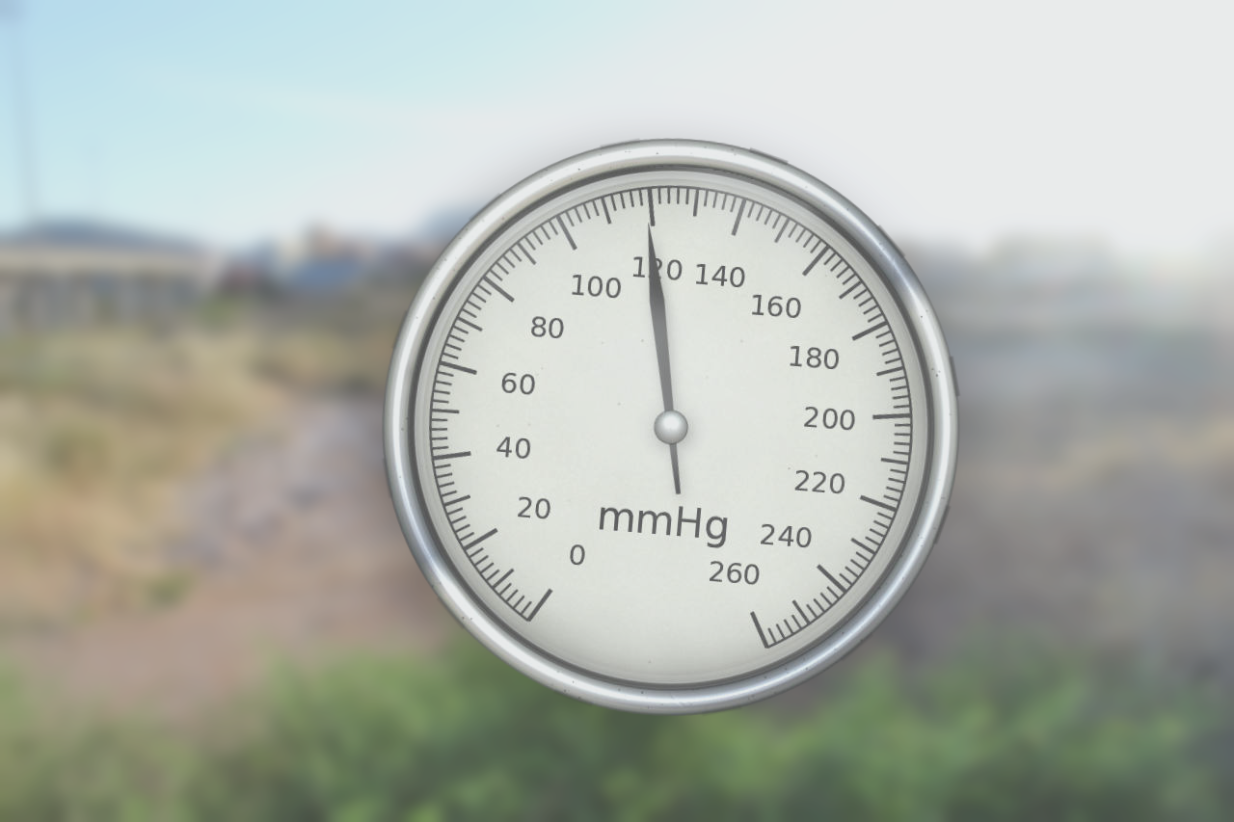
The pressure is 119; mmHg
